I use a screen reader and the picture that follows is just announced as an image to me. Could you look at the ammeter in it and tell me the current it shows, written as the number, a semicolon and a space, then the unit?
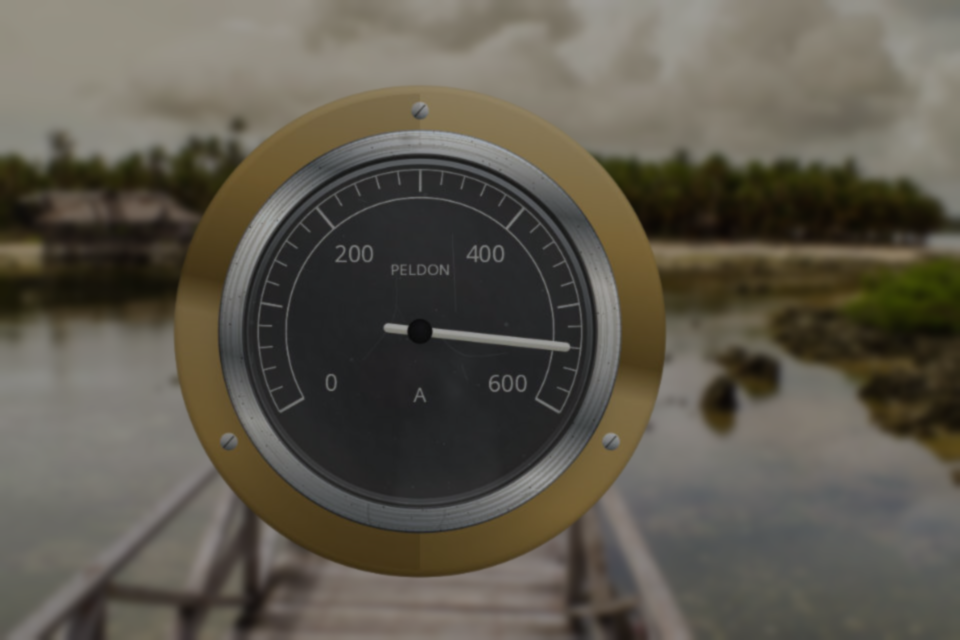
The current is 540; A
